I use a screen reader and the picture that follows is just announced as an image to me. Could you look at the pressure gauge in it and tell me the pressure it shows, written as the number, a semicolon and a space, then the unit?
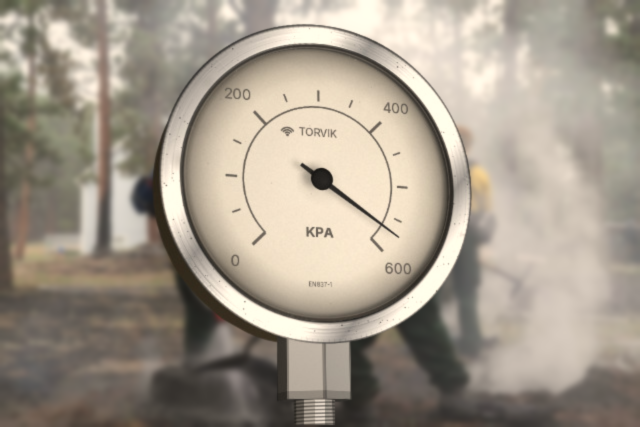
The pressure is 575; kPa
